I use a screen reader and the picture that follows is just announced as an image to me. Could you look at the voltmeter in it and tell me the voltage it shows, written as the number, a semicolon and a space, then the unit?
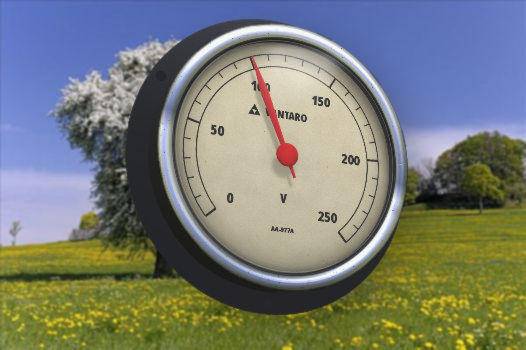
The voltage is 100; V
